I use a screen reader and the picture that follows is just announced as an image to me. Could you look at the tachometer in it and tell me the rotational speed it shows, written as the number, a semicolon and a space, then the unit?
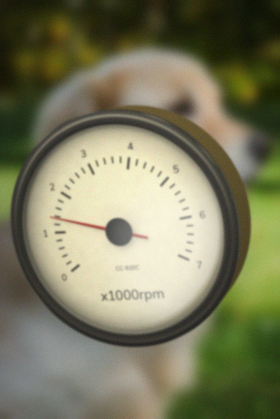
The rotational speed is 1400; rpm
